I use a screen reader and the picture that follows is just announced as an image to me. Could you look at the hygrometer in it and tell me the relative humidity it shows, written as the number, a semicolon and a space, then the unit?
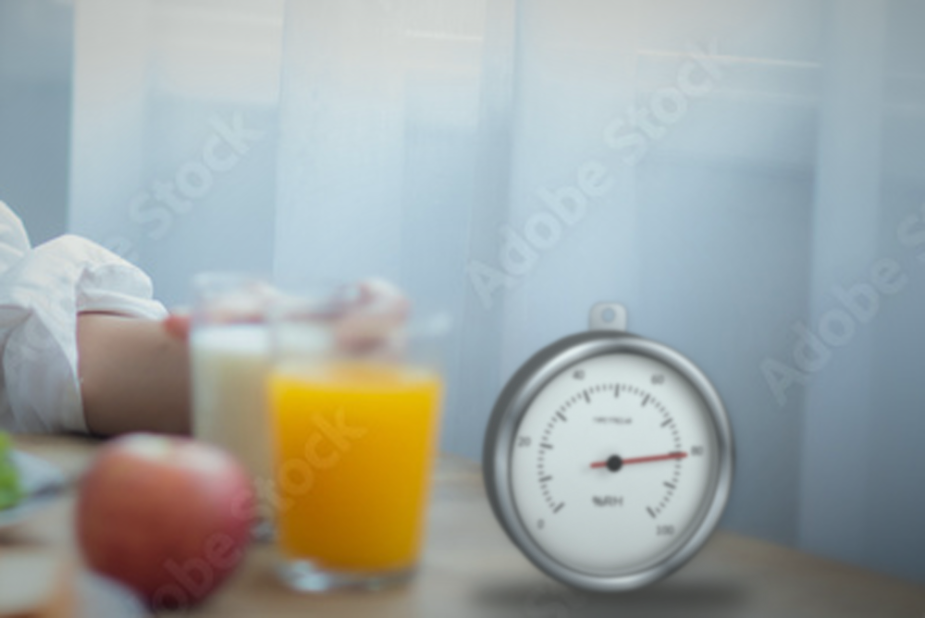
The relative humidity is 80; %
